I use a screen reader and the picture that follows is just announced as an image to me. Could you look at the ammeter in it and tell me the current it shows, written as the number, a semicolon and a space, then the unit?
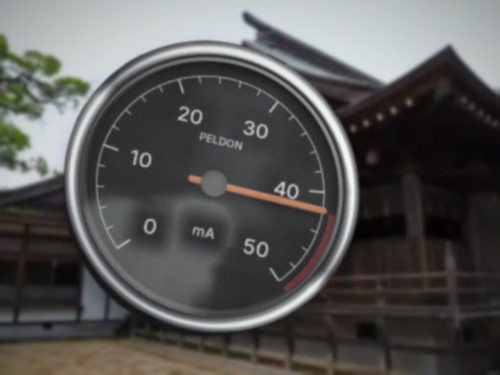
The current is 42; mA
